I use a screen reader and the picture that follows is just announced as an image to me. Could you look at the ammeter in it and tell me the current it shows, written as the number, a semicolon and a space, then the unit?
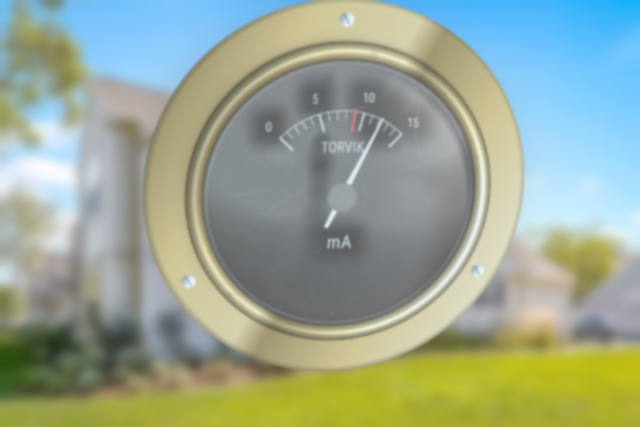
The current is 12; mA
